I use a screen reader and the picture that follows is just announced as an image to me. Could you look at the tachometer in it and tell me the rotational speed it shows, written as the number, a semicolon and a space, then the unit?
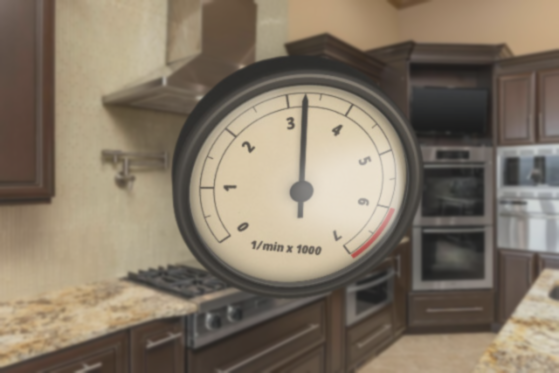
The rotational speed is 3250; rpm
